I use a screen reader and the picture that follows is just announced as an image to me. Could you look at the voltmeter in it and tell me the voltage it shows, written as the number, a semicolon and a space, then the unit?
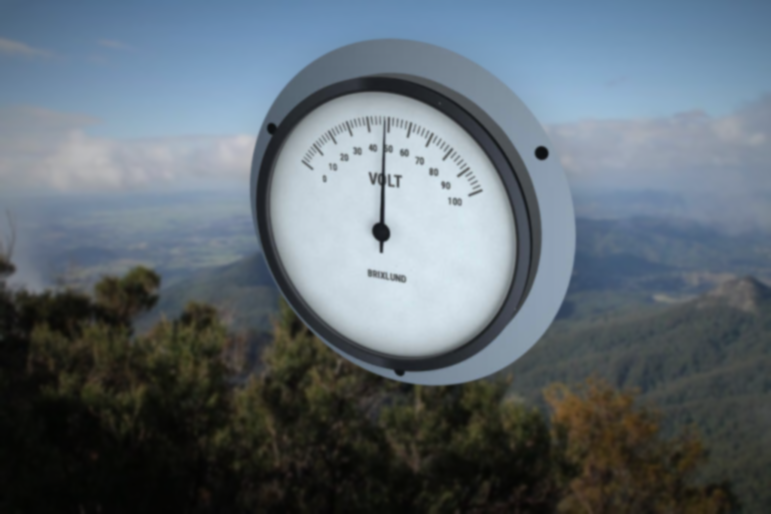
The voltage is 50; V
